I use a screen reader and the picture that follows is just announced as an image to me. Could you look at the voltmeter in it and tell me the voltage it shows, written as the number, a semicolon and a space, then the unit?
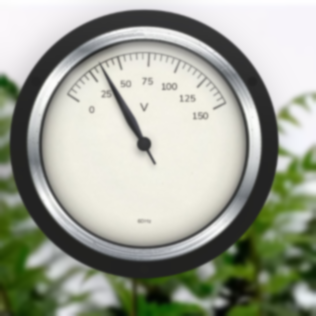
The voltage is 35; V
